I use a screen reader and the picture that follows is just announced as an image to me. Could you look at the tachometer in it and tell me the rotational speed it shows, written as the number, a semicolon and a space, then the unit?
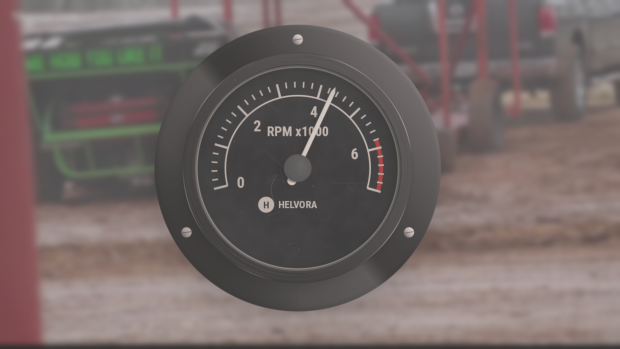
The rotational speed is 4300; rpm
